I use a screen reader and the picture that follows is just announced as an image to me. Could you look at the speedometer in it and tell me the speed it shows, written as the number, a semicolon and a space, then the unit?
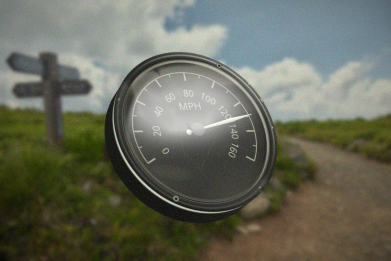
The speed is 130; mph
